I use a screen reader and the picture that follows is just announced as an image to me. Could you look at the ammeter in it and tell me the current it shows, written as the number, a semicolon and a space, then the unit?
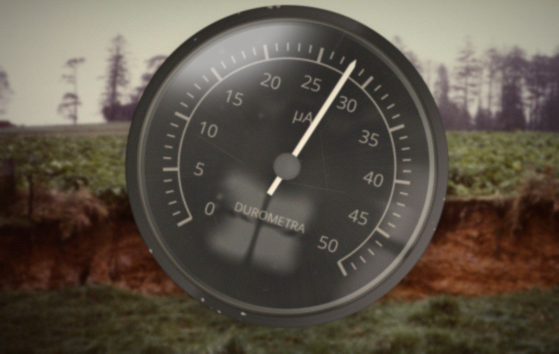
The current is 28; µA
